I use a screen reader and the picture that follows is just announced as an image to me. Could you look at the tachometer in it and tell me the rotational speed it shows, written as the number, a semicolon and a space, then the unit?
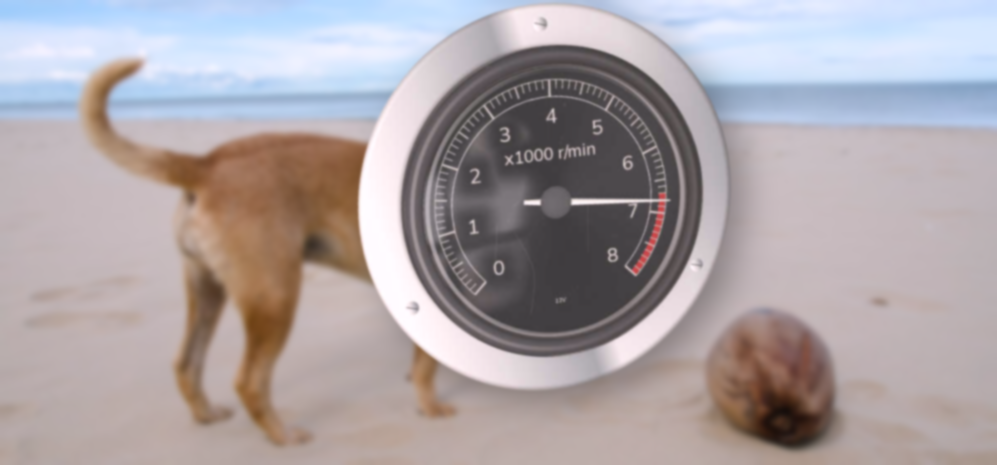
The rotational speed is 6800; rpm
